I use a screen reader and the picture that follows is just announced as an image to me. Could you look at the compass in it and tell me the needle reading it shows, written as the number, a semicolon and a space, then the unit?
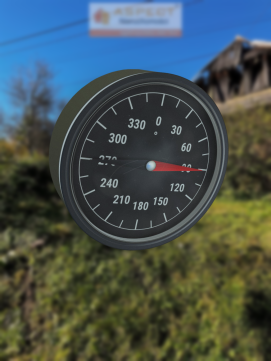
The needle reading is 90; °
